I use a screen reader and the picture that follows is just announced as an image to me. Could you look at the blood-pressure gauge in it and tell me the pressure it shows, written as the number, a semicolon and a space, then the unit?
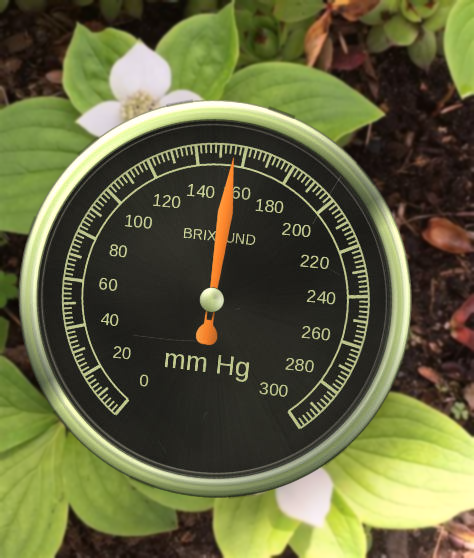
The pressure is 156; mmHg
